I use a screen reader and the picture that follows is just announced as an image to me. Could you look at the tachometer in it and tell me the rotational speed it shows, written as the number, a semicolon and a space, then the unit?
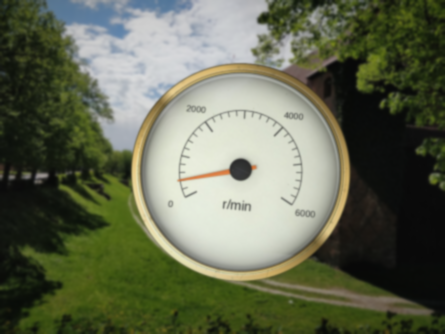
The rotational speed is 400; rpm
